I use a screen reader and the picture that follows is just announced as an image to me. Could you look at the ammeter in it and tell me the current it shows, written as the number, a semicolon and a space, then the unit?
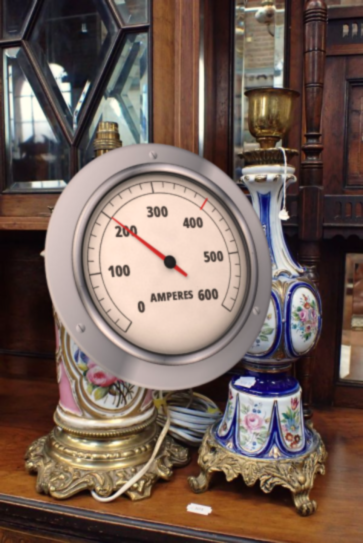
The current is 200; A
